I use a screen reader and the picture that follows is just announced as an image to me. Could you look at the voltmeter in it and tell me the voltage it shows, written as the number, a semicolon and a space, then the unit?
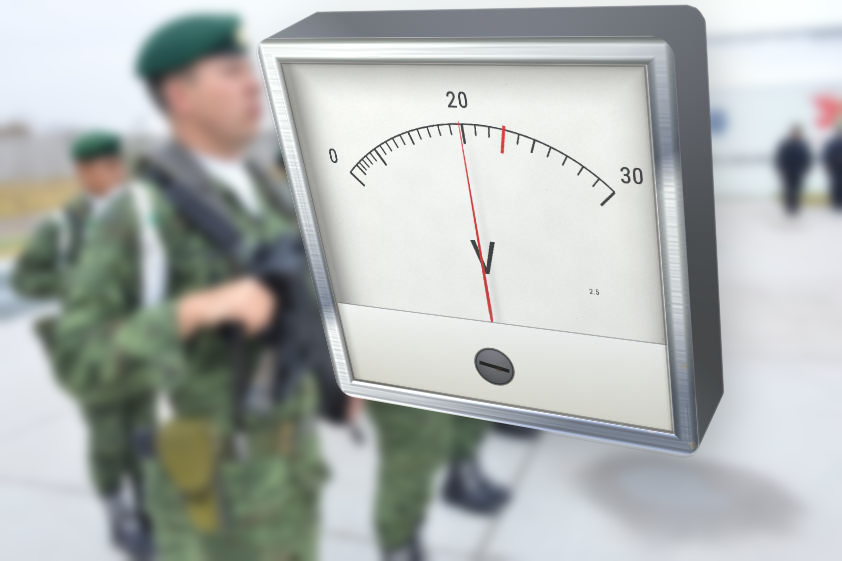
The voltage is 20; V
